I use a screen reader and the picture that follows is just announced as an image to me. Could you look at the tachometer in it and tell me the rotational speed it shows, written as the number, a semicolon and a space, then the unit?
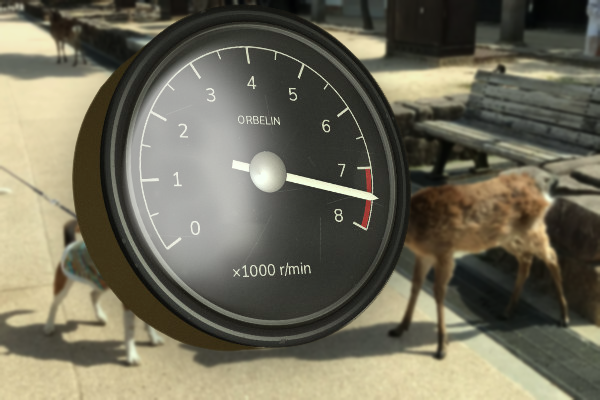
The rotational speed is 7500; rpm
